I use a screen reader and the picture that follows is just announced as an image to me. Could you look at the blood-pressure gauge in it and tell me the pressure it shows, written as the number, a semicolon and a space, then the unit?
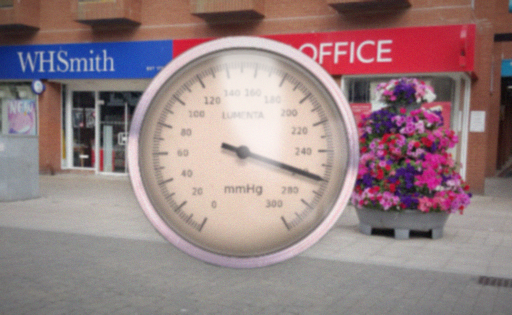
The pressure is 260; mmHg
